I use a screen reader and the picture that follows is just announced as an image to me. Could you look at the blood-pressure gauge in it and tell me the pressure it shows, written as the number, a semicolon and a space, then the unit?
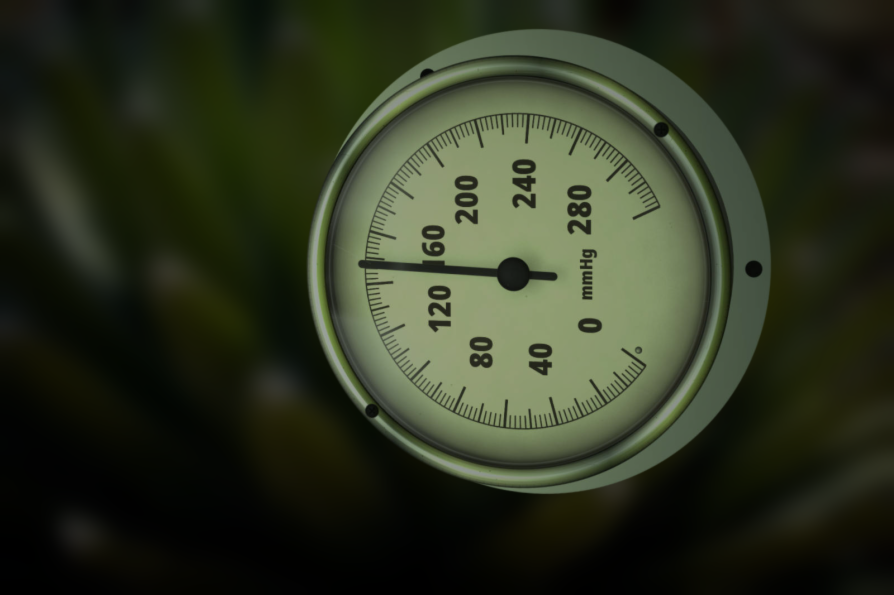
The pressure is 148; mmHg
